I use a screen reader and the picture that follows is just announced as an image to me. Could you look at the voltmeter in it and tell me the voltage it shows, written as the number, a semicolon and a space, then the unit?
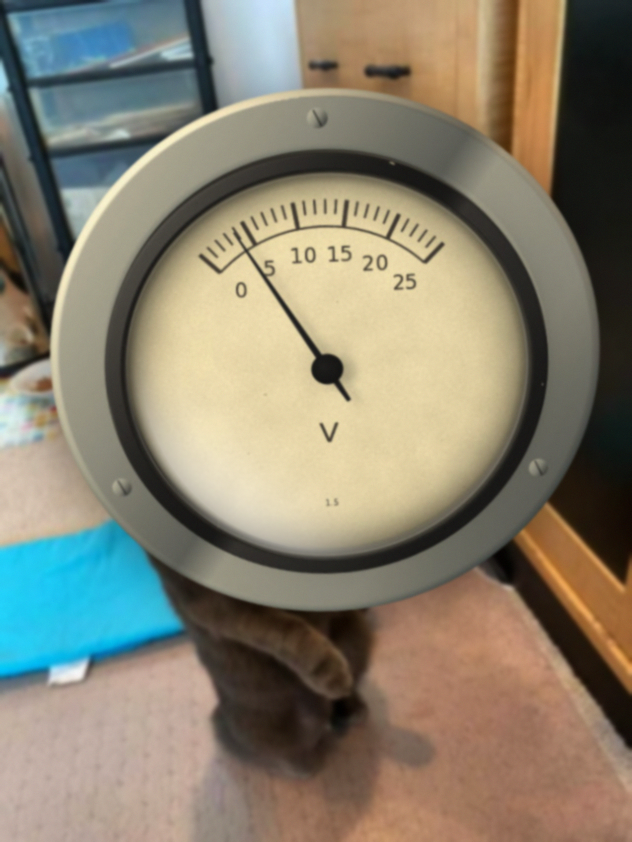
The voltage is 4; V
